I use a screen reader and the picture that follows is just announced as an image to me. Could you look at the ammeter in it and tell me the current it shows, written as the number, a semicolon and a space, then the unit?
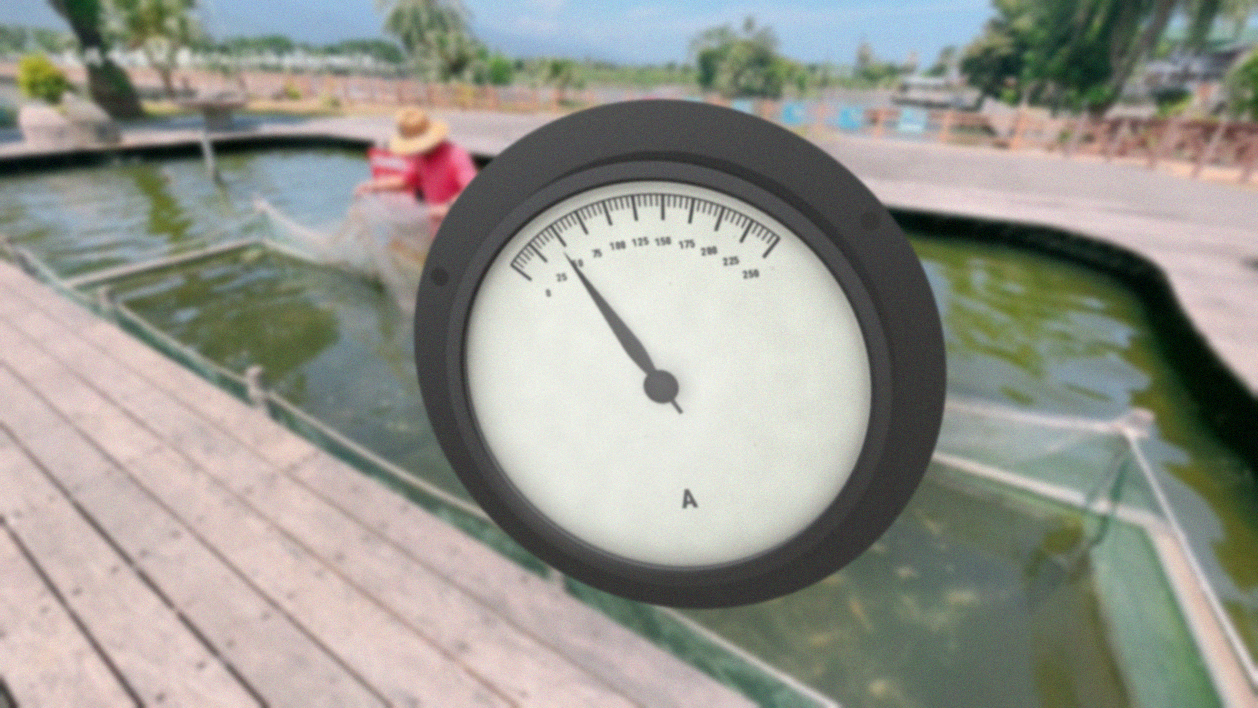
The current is 50; A
